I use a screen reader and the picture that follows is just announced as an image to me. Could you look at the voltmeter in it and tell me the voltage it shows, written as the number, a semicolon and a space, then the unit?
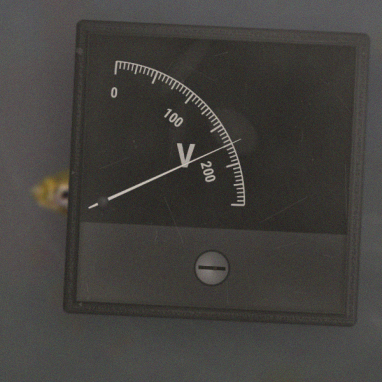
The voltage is 175; V
